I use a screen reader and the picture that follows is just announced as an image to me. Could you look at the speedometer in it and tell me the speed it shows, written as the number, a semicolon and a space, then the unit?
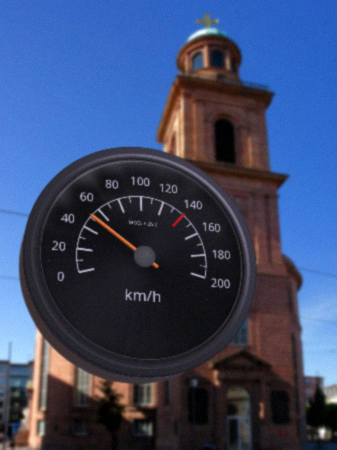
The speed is 50; km/h
